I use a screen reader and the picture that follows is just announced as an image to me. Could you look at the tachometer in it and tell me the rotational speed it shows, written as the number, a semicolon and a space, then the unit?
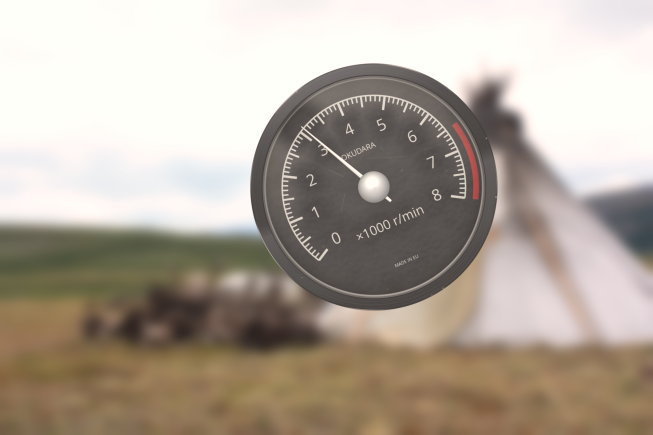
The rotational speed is 3100; rpm
